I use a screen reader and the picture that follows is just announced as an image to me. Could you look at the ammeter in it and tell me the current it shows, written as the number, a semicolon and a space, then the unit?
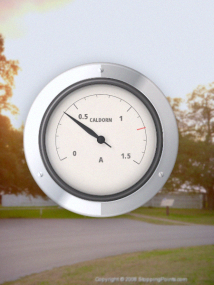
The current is 0.4; A
